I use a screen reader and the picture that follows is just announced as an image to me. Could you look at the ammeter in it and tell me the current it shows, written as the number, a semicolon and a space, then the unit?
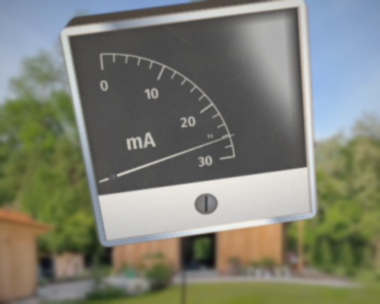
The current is 26; mA
